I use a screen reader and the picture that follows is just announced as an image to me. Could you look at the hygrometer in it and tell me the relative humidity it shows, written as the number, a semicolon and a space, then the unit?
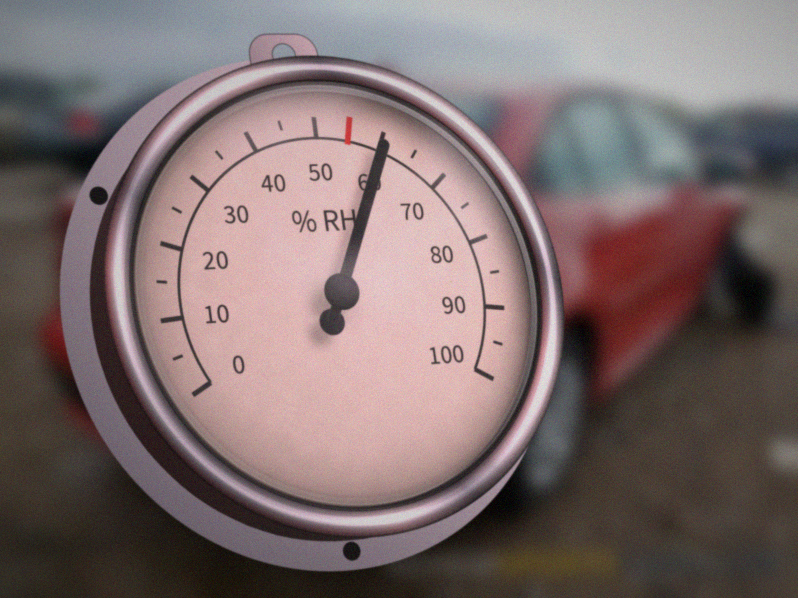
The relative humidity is 60; %
